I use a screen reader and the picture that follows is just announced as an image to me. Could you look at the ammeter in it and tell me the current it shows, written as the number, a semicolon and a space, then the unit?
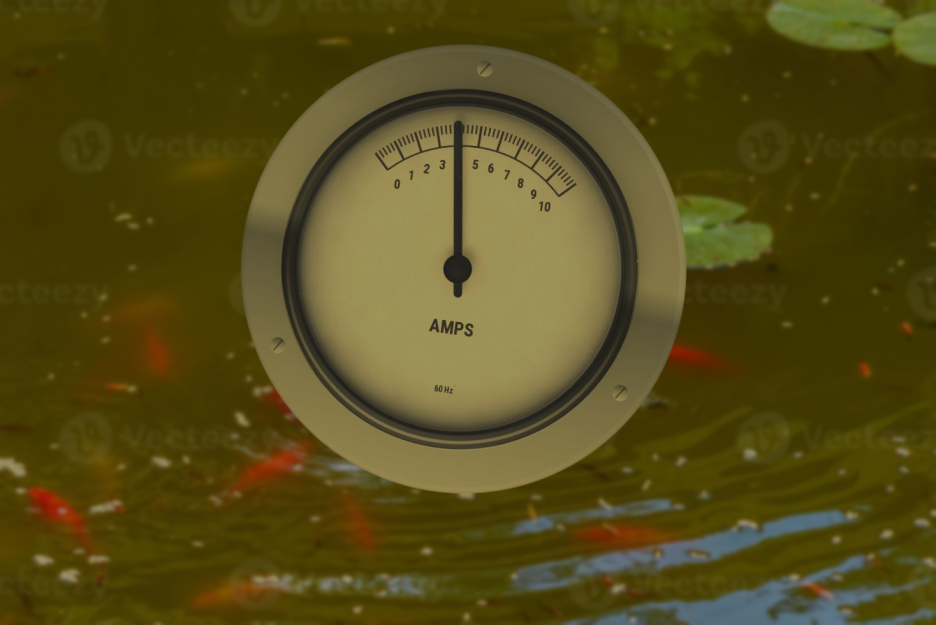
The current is 4; A
